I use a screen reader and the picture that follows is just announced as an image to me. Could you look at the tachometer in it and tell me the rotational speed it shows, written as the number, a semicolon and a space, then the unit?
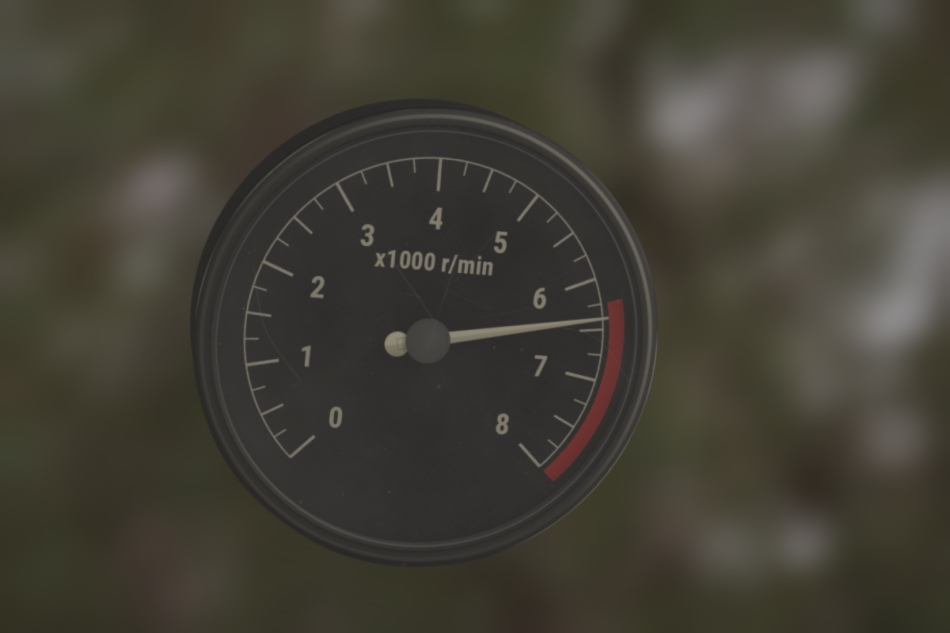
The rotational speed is 6375; rpm
